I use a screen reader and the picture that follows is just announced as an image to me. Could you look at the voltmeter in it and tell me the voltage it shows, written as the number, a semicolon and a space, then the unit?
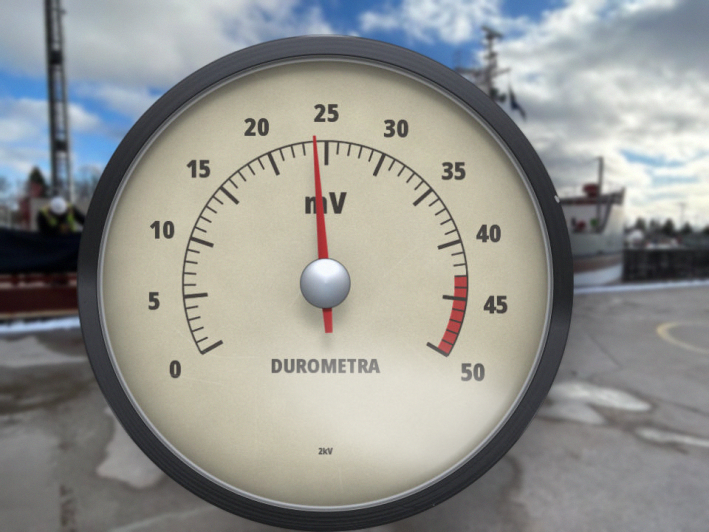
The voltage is 24; mV
